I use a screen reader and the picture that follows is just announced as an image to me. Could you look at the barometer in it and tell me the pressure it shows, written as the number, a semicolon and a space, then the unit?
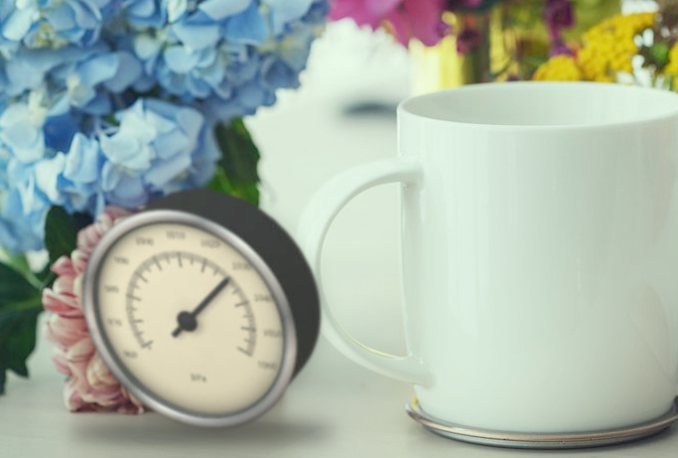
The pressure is 1030; hPa
